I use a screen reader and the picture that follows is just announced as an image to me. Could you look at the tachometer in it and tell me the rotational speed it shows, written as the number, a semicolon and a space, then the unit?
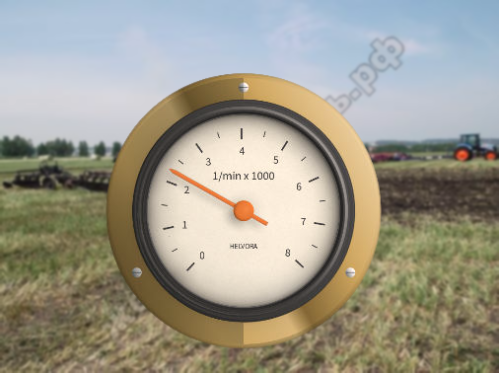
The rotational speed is 2250; rpm
